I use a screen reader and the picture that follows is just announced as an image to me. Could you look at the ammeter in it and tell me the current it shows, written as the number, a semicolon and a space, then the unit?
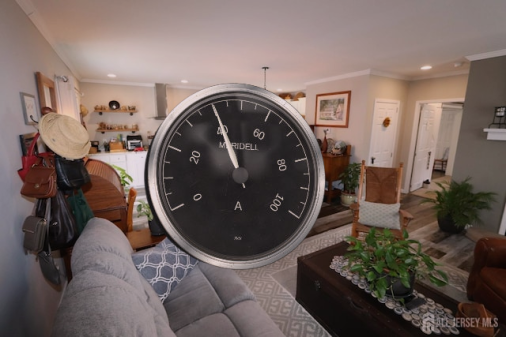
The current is 40; A
